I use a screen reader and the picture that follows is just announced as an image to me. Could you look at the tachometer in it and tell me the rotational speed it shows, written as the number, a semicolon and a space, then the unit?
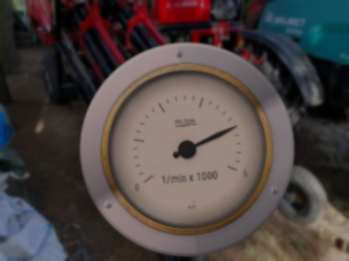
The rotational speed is 4000; rpm
